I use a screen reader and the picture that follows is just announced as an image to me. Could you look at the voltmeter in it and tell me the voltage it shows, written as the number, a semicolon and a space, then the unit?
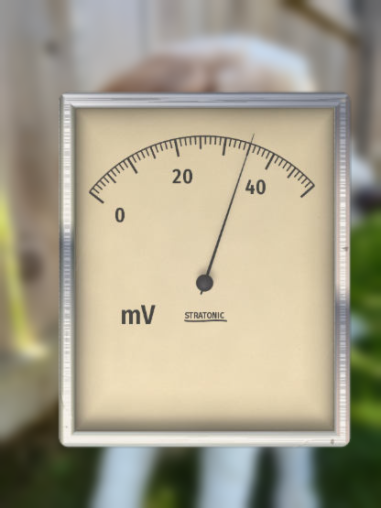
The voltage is 35; mV
